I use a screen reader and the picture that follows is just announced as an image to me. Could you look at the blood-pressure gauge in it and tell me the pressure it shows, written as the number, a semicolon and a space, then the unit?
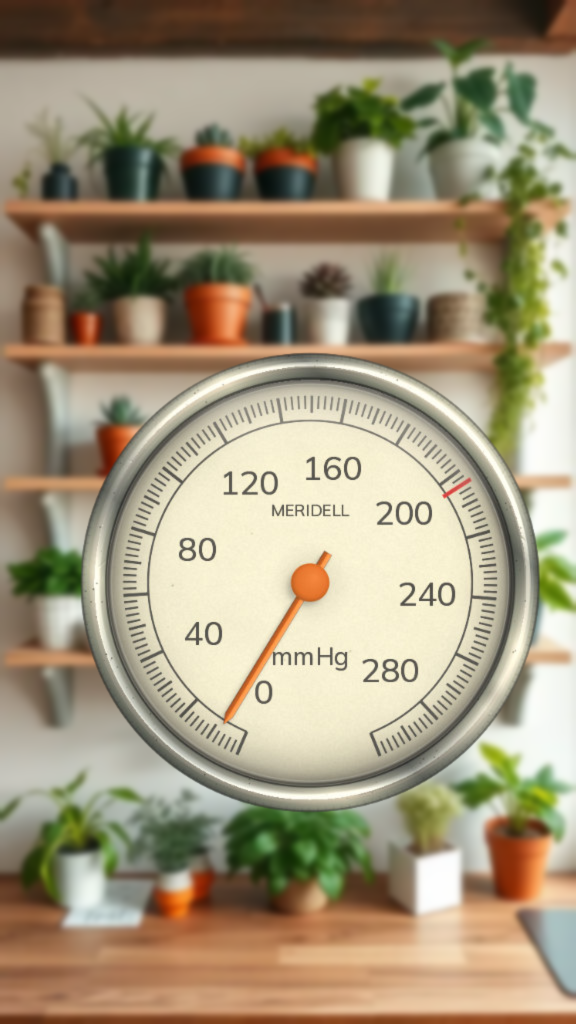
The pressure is 8; mmHg
